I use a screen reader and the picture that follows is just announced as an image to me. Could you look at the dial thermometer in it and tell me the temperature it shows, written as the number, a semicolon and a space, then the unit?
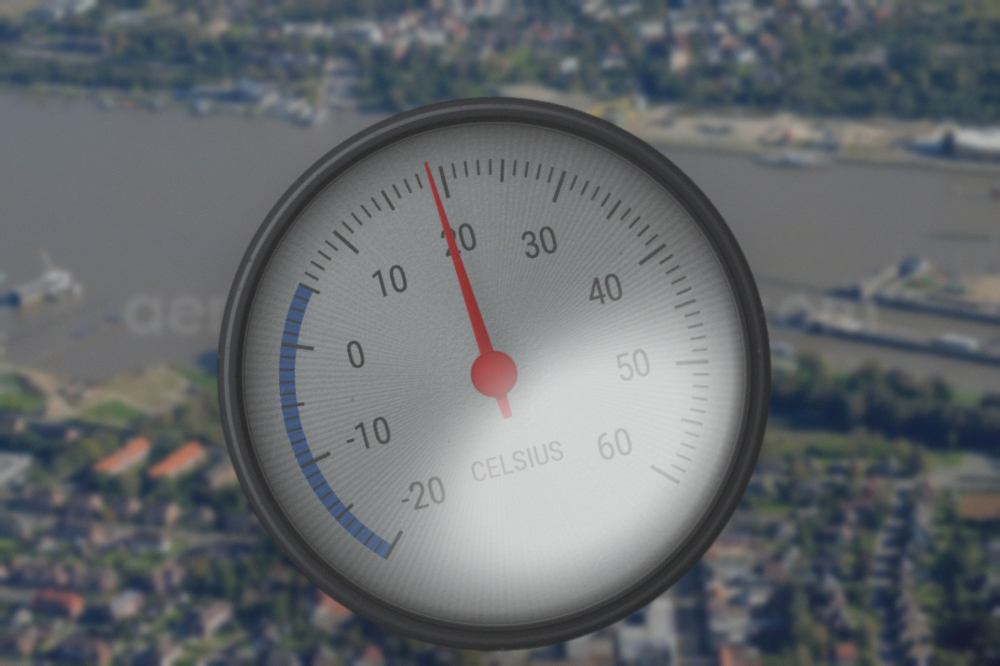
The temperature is 19; °C
